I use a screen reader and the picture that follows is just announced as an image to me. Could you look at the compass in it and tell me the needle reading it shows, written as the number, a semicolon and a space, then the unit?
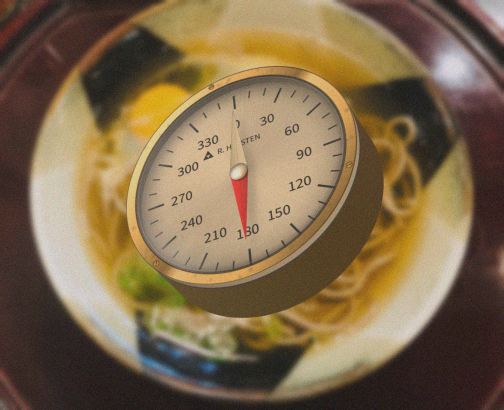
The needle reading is 180; °
